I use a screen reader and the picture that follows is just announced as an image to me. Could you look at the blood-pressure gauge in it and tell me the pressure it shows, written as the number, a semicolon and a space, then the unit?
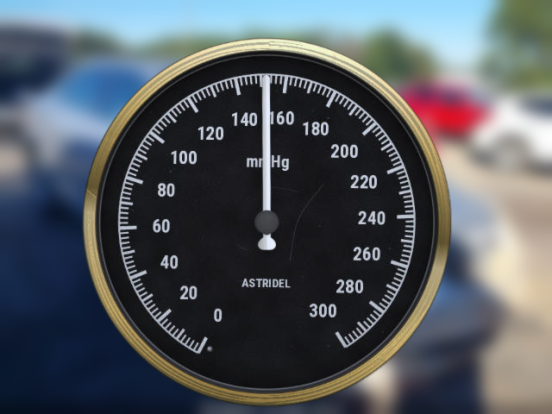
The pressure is 152; mmHg
